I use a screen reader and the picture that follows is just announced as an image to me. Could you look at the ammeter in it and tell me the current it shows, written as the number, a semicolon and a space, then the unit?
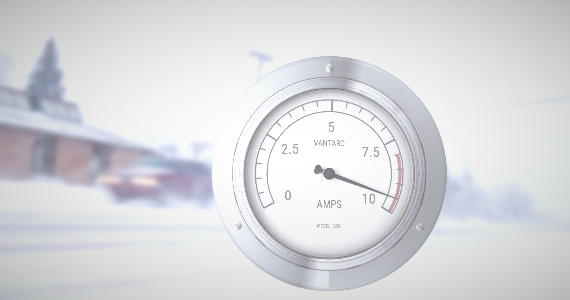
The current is 9.5; A
